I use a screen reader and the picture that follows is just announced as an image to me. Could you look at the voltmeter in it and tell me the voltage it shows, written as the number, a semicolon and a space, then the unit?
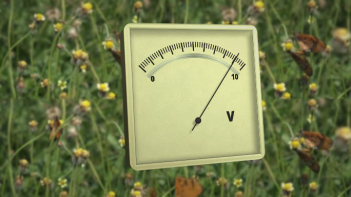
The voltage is 9; V
